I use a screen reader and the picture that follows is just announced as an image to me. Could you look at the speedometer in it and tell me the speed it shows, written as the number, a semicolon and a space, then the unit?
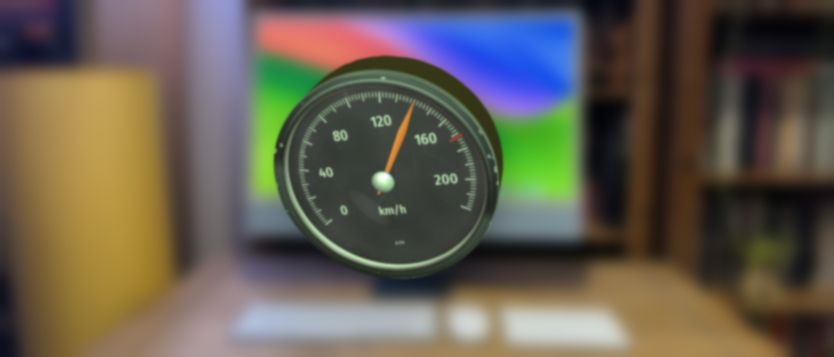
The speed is 140; km/h
